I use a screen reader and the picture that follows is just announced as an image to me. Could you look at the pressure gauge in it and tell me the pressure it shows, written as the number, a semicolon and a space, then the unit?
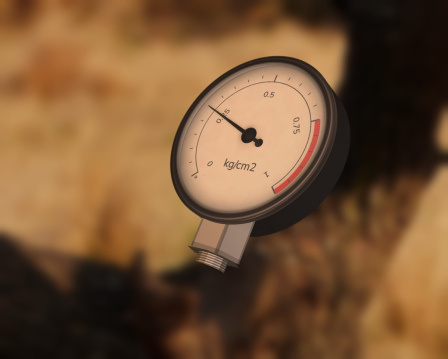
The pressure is 0.25; kg/cm²
